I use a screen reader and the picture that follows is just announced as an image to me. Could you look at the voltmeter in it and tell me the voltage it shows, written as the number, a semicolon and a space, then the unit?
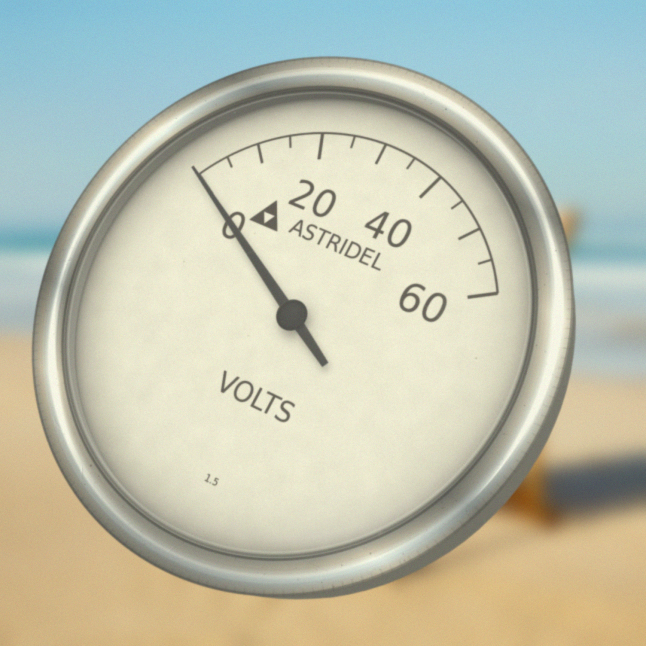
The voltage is 0; V
